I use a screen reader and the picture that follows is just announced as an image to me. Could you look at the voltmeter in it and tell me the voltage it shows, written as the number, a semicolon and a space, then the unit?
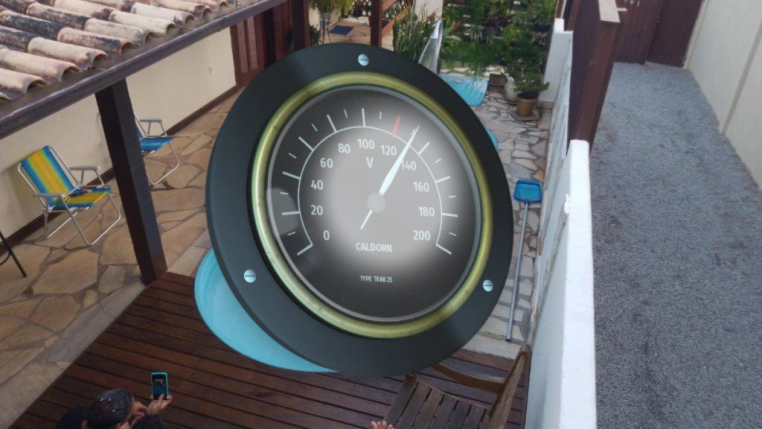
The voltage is 130; V
